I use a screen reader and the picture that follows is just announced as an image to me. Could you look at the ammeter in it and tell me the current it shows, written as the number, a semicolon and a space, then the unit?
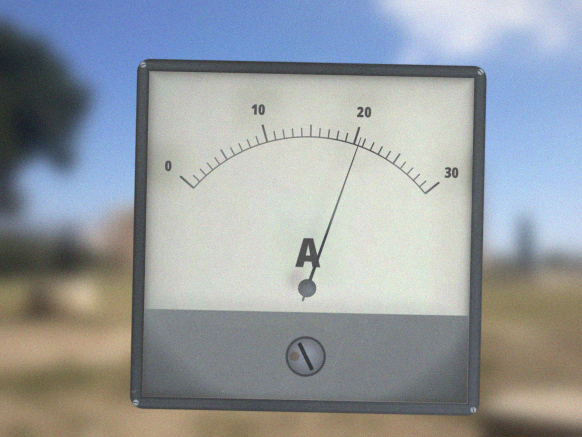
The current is 20.5; A
